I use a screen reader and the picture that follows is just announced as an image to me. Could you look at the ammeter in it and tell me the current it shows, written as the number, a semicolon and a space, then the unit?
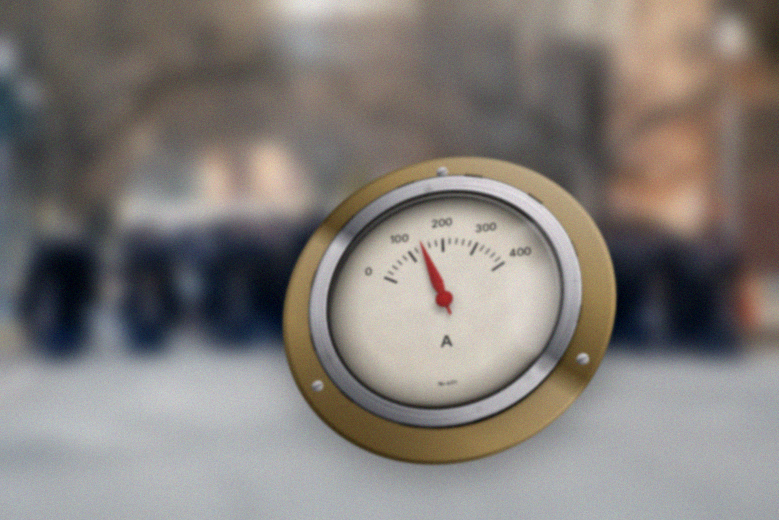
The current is 140; A
